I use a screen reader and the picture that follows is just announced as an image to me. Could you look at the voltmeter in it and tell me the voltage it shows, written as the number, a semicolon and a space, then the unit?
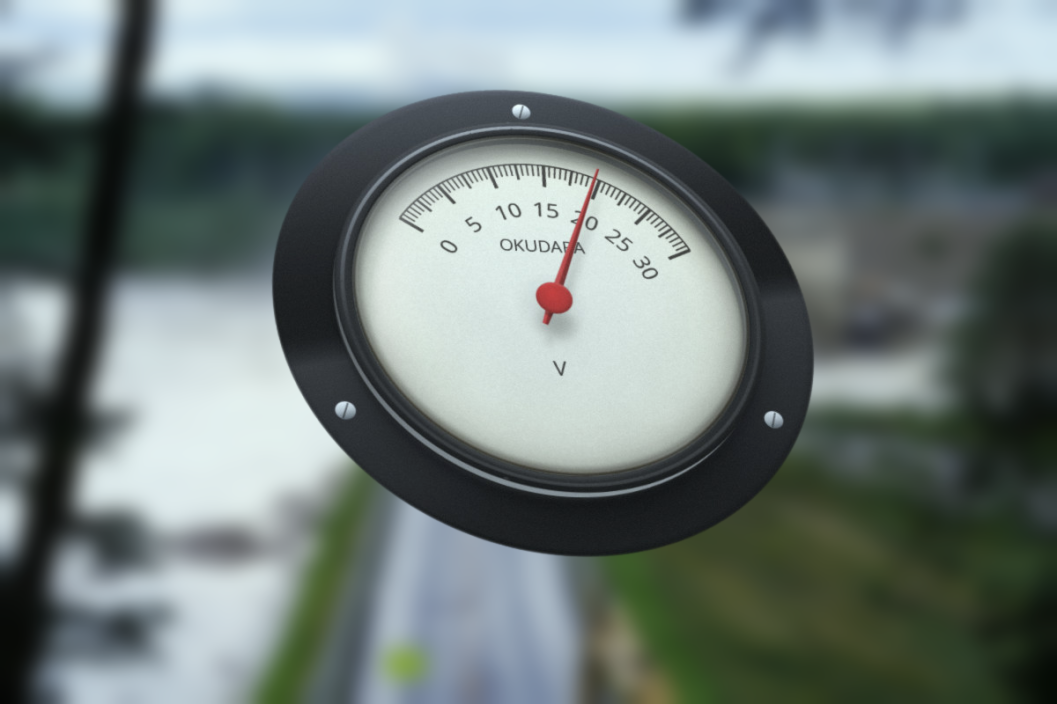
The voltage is 19.5; V
